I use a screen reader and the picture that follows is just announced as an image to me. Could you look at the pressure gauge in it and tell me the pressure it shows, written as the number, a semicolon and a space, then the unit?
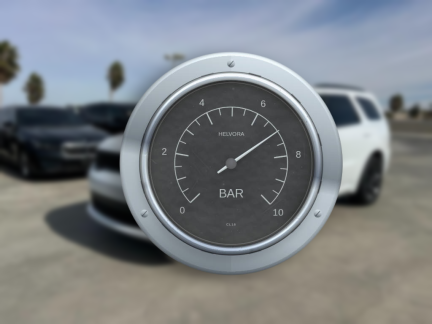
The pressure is 7; bar
